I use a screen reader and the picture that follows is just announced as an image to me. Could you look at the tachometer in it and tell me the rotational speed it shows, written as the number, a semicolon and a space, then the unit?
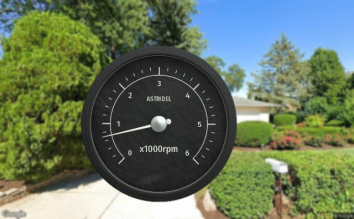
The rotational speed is 700; rpm
